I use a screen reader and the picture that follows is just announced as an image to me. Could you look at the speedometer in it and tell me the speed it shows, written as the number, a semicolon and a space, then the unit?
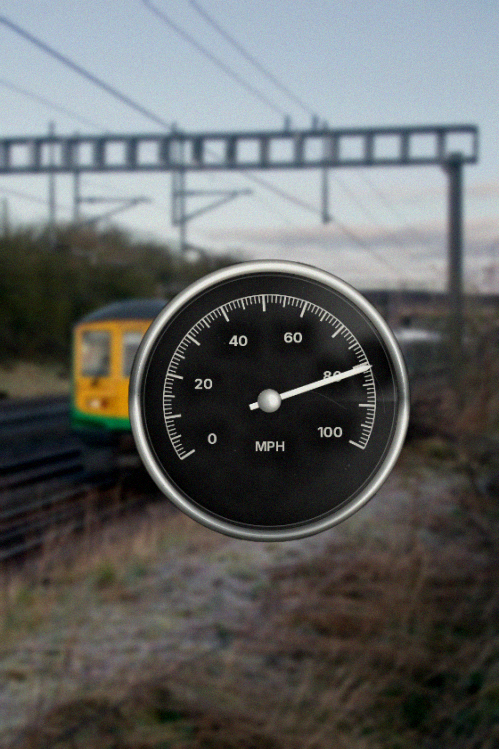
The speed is 81; mph
